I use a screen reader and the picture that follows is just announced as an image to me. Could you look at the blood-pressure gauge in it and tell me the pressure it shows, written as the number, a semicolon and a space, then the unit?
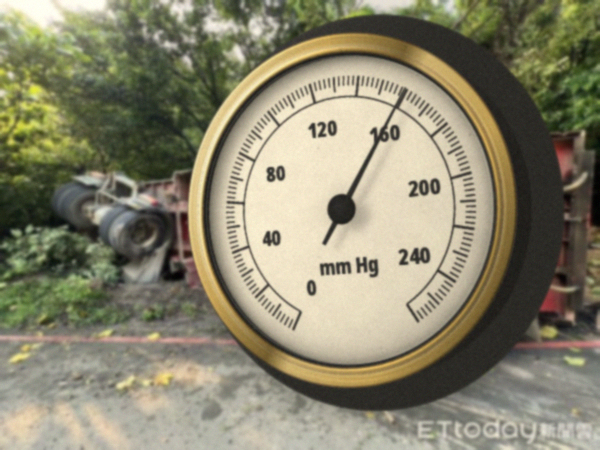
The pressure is 160; mmHg
